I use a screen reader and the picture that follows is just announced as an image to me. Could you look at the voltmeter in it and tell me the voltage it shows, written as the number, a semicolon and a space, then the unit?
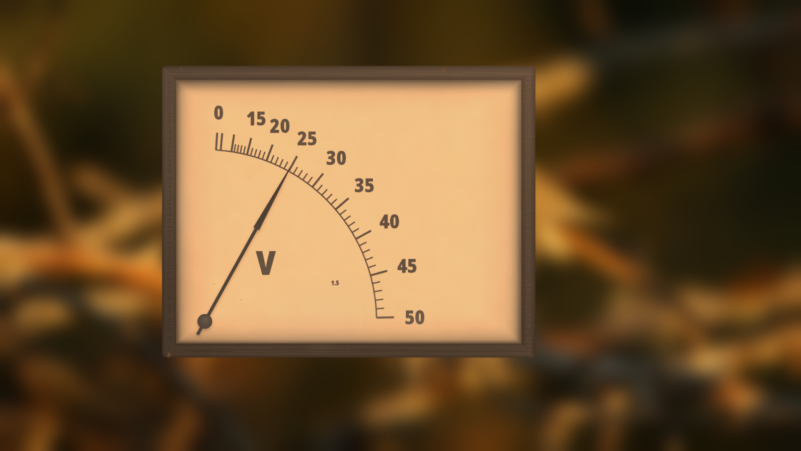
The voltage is 25; V
